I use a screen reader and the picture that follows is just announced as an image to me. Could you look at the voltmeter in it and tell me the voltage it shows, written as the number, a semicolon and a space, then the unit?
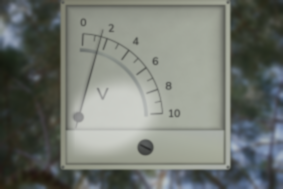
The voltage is 1.5; V
